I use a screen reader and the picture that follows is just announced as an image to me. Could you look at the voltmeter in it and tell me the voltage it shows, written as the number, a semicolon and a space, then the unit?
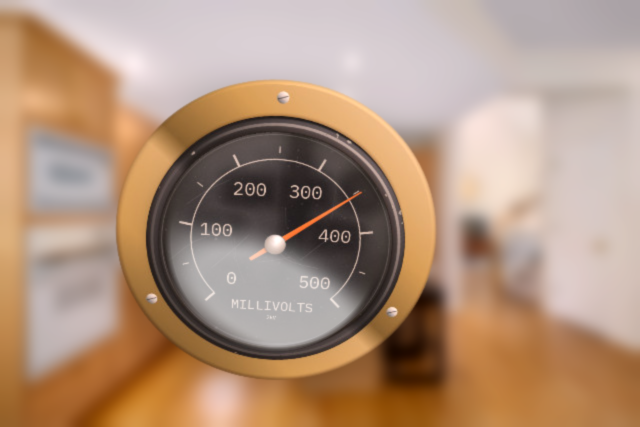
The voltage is 350; mV
